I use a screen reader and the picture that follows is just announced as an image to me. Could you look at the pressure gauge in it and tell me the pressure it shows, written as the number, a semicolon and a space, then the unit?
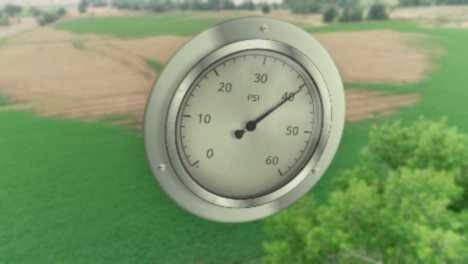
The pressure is 40; psi
